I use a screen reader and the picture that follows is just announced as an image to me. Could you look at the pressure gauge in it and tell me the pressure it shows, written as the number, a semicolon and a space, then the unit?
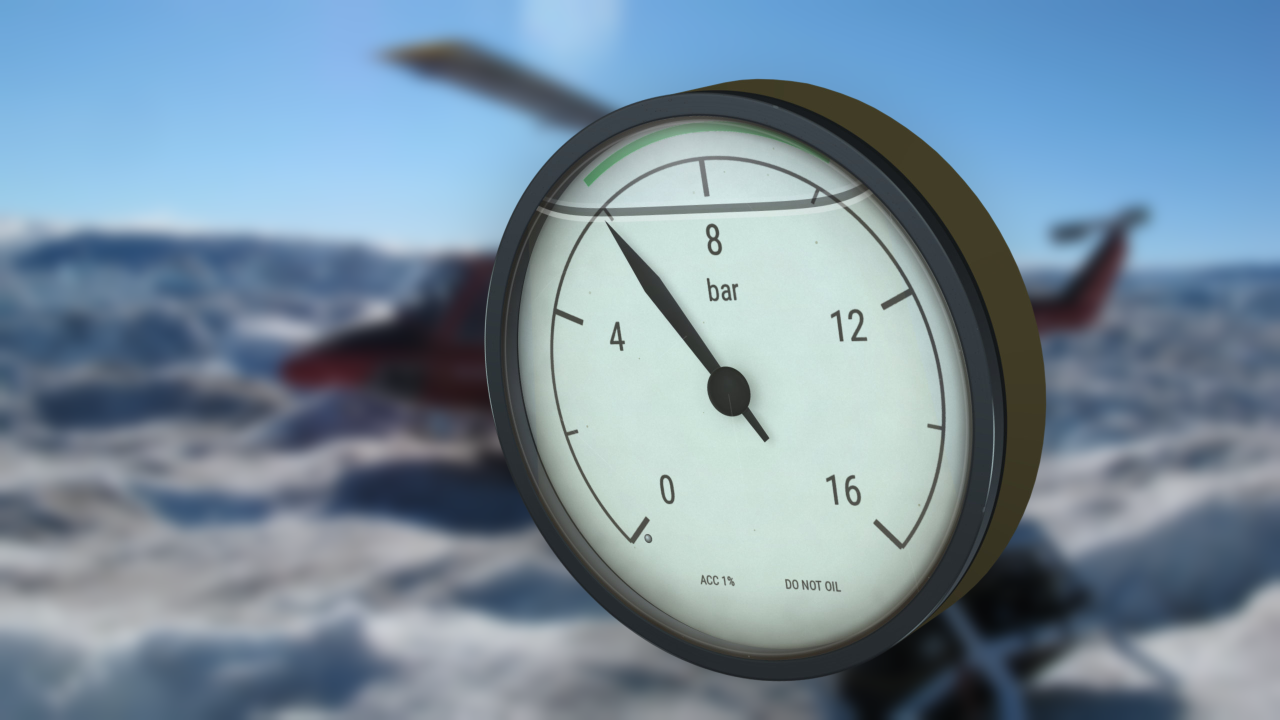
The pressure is 6; bar
